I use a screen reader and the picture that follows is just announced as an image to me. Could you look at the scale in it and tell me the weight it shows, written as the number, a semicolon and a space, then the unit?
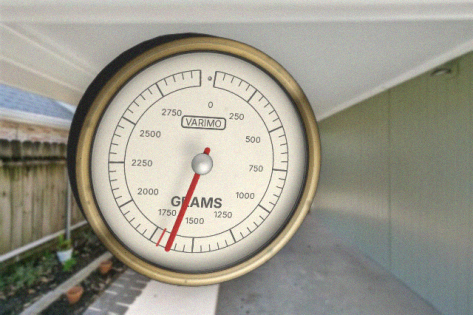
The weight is 1650; g
